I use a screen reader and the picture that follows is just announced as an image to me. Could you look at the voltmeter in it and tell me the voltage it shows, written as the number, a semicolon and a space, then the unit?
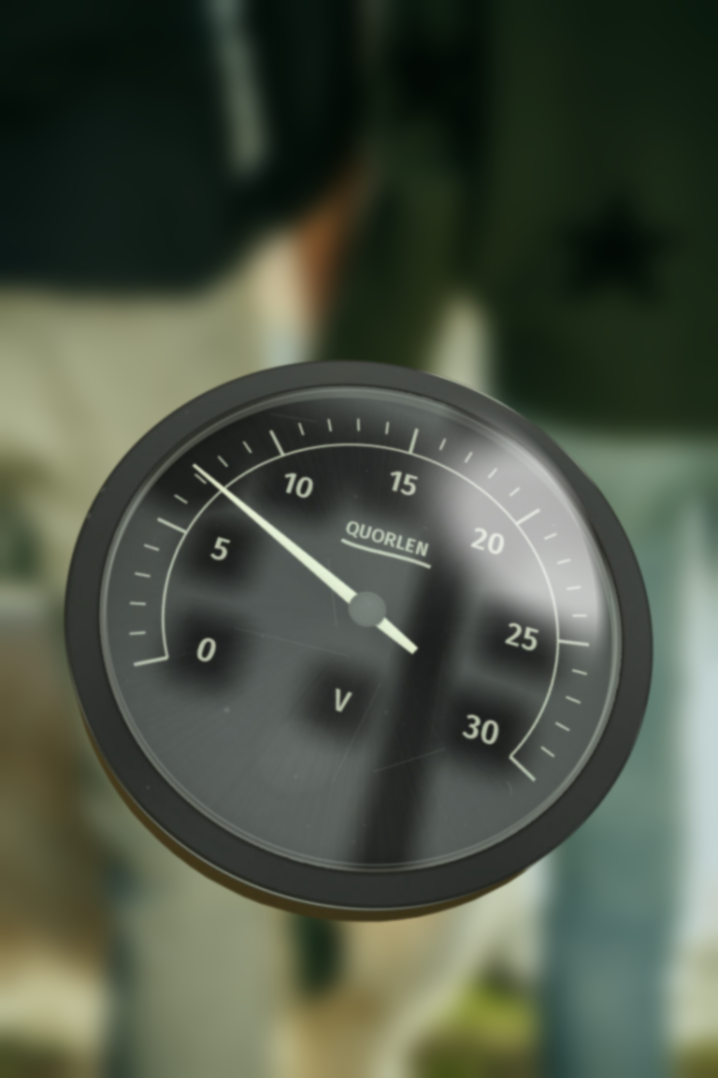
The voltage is 7; V
